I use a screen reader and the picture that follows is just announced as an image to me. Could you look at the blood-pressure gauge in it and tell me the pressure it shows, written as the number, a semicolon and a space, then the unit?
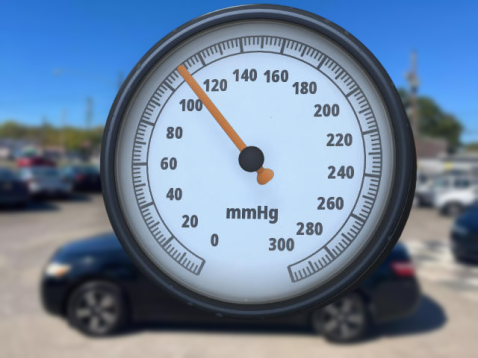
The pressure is 110; mmHg
